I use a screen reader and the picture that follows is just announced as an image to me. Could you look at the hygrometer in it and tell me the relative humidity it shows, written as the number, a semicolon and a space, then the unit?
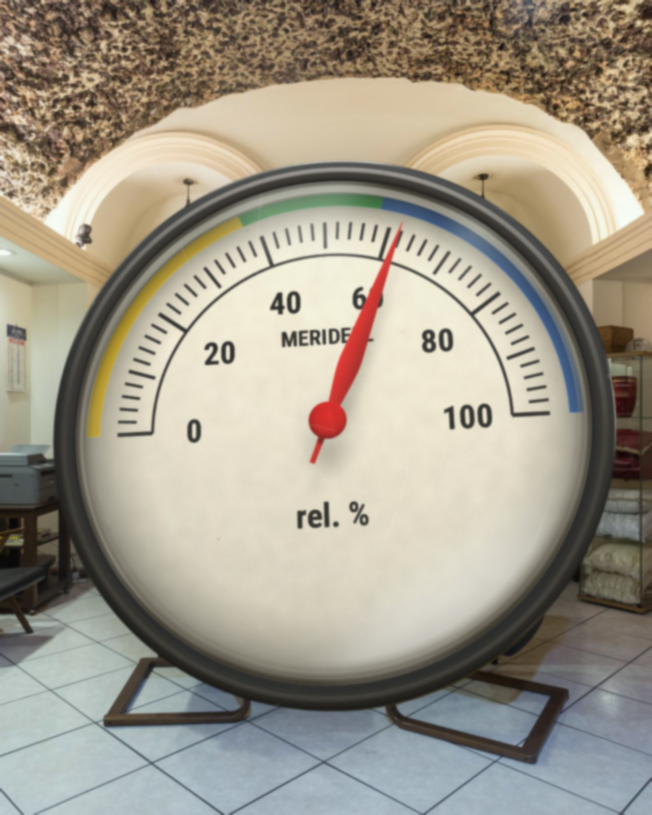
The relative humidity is 62; %
